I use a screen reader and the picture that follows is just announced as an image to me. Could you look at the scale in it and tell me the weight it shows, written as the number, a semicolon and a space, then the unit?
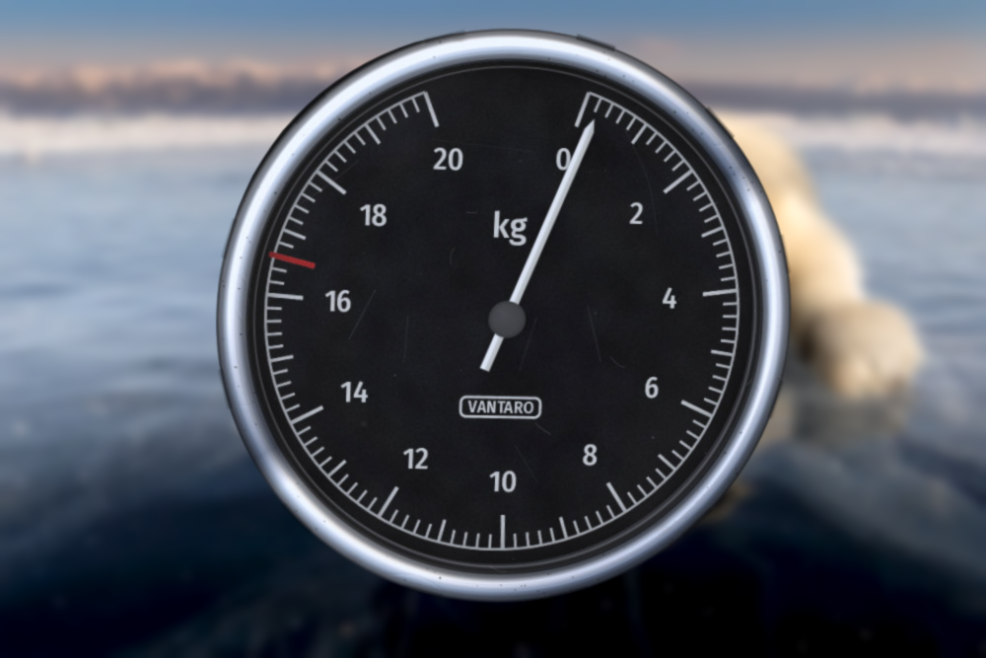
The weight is 0.2; kg
